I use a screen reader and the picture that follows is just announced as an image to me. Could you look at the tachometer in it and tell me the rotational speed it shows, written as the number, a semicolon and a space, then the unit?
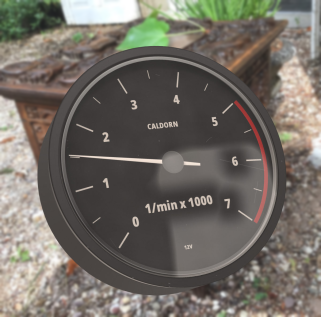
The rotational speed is 1500; rpm
